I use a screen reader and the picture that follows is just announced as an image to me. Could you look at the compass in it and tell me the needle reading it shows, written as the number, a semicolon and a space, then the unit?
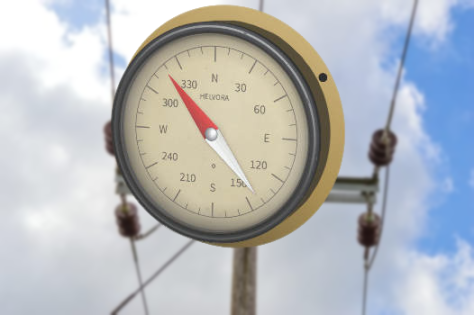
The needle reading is 320; °
